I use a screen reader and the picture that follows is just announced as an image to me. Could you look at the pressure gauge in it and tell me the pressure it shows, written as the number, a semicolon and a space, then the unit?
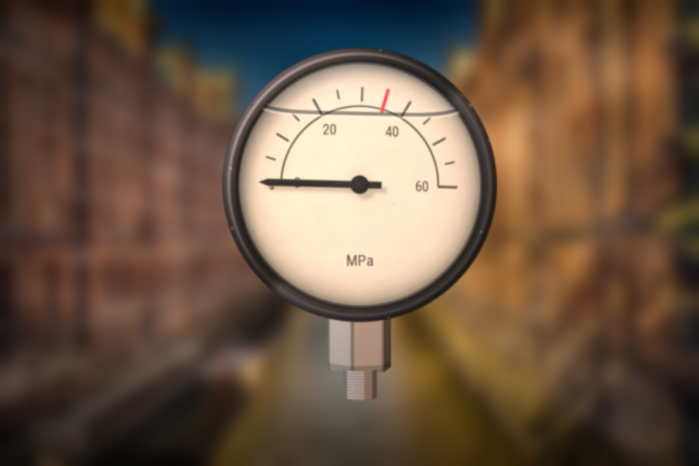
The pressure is 0; MPa
